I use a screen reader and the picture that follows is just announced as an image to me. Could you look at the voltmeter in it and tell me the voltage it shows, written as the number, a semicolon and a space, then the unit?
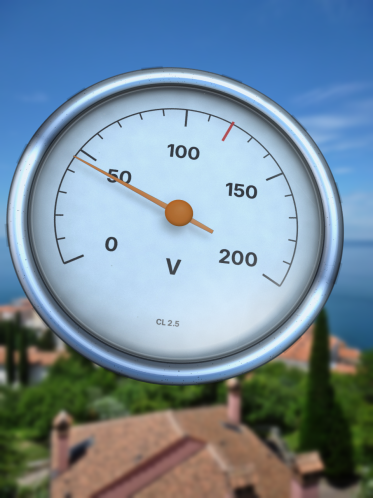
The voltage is 45; V
